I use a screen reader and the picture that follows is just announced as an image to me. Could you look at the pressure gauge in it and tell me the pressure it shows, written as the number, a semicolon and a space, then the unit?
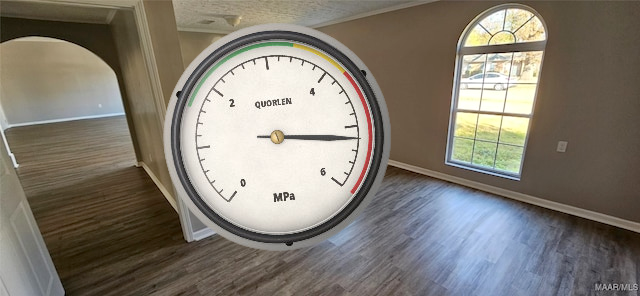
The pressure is 5.2; MPa
